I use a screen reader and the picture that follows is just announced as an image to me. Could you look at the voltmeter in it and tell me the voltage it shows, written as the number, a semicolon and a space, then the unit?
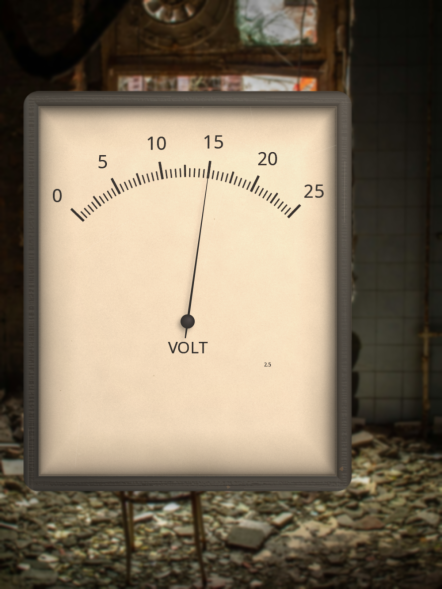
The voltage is 15; V
